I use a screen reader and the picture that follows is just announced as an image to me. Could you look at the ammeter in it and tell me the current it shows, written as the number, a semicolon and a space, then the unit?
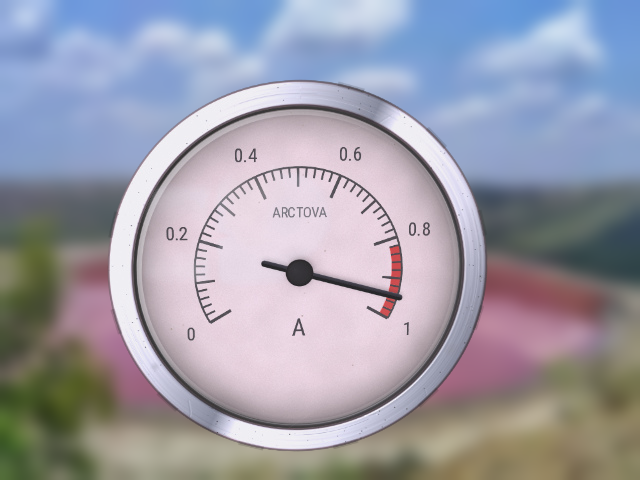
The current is 0.94; A
